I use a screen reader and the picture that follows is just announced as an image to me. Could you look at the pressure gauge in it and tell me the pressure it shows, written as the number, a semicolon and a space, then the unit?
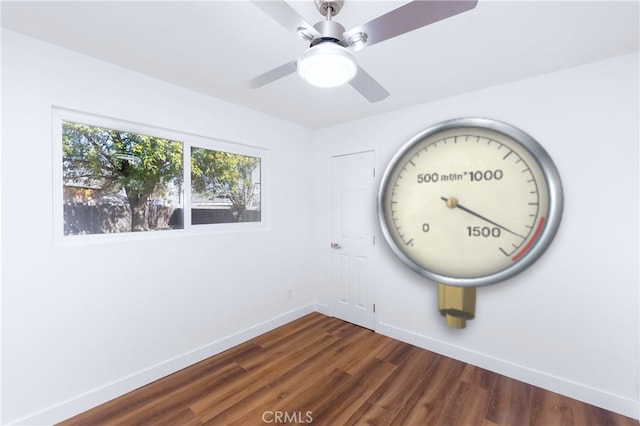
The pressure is 1400; psi
